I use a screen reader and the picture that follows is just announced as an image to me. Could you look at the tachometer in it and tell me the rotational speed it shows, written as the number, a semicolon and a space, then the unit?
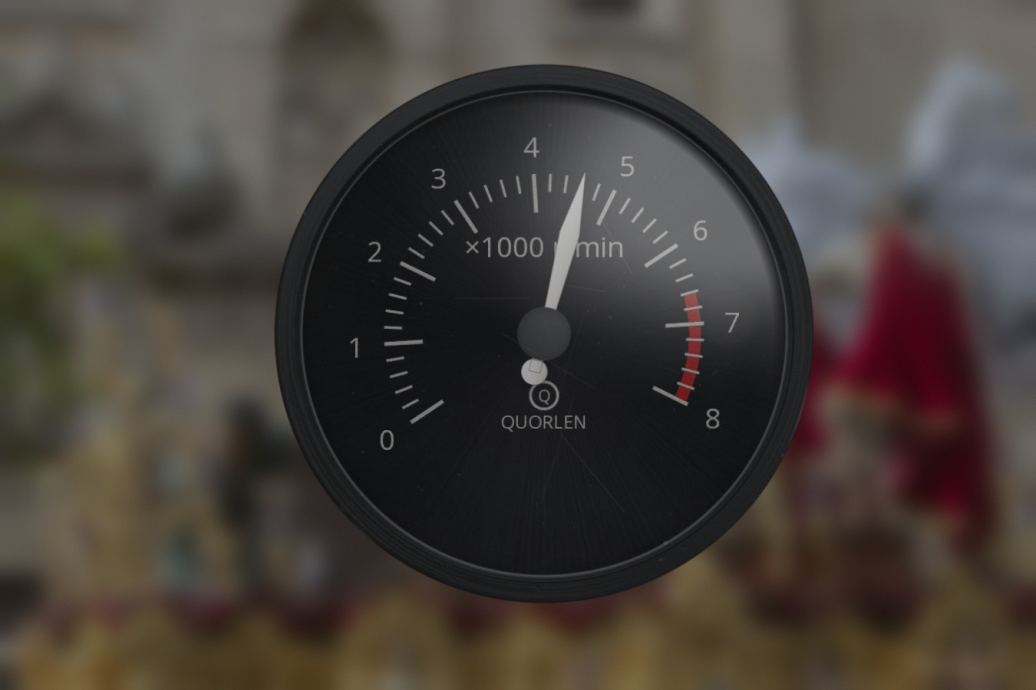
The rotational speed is 4600; rpm
